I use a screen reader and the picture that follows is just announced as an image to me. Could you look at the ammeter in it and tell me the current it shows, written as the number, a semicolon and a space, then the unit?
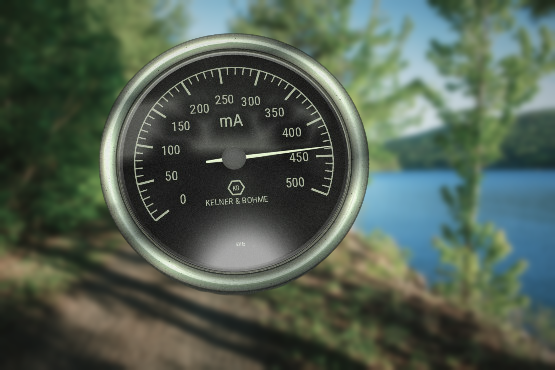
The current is 440; mA
